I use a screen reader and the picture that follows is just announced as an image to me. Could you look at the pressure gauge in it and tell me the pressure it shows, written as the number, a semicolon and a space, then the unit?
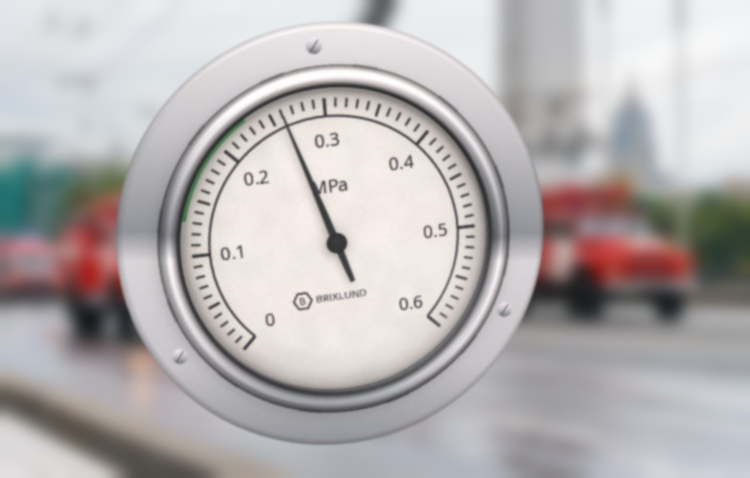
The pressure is 0.26; MPa
